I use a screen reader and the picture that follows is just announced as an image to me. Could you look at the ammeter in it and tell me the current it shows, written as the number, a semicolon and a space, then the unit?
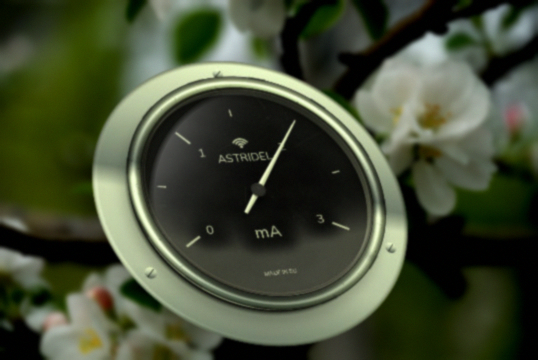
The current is 2; mA
